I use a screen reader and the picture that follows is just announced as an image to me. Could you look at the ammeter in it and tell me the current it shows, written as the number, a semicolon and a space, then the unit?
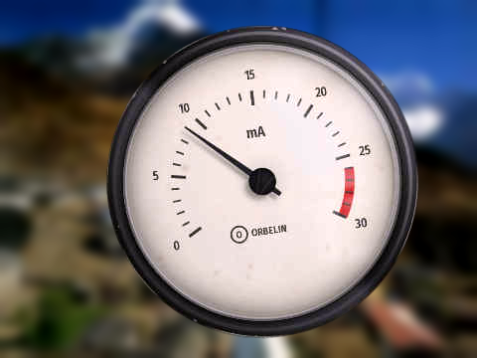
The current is 9; mA
